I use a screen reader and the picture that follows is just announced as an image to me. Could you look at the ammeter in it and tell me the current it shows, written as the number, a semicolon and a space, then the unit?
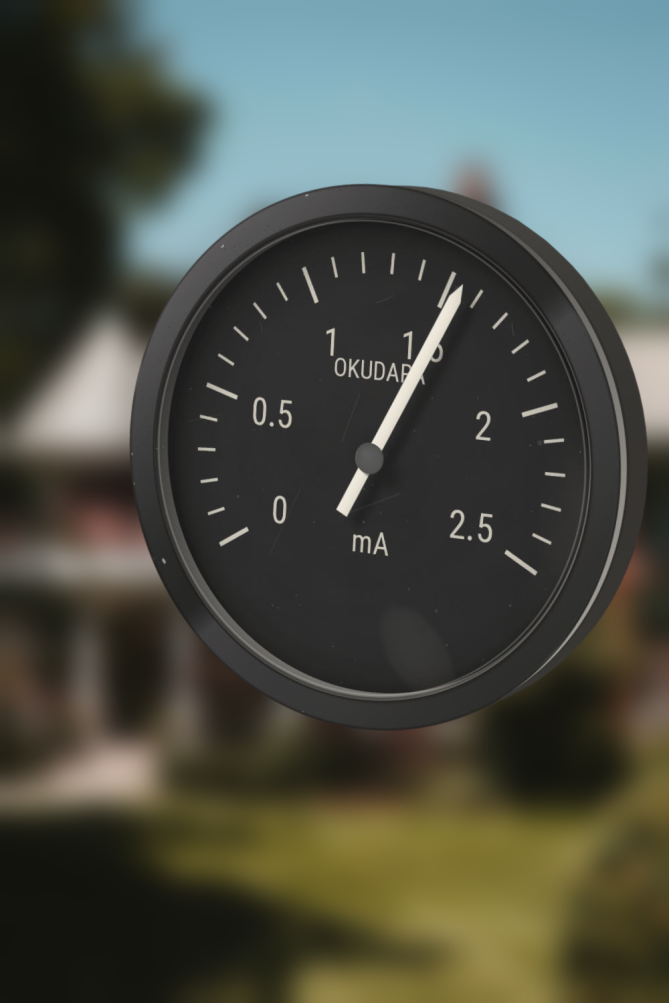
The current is 1.55; mA
